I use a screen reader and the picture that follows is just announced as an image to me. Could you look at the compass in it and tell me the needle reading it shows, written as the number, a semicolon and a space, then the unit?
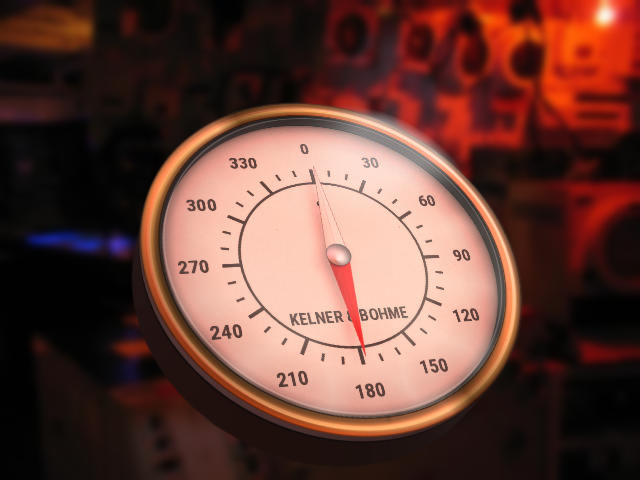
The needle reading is 180; °
